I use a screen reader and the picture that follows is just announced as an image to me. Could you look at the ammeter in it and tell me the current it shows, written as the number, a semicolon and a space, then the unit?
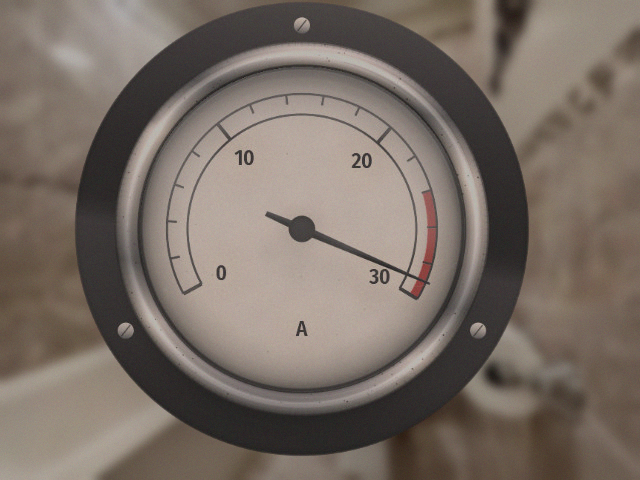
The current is 29; A
